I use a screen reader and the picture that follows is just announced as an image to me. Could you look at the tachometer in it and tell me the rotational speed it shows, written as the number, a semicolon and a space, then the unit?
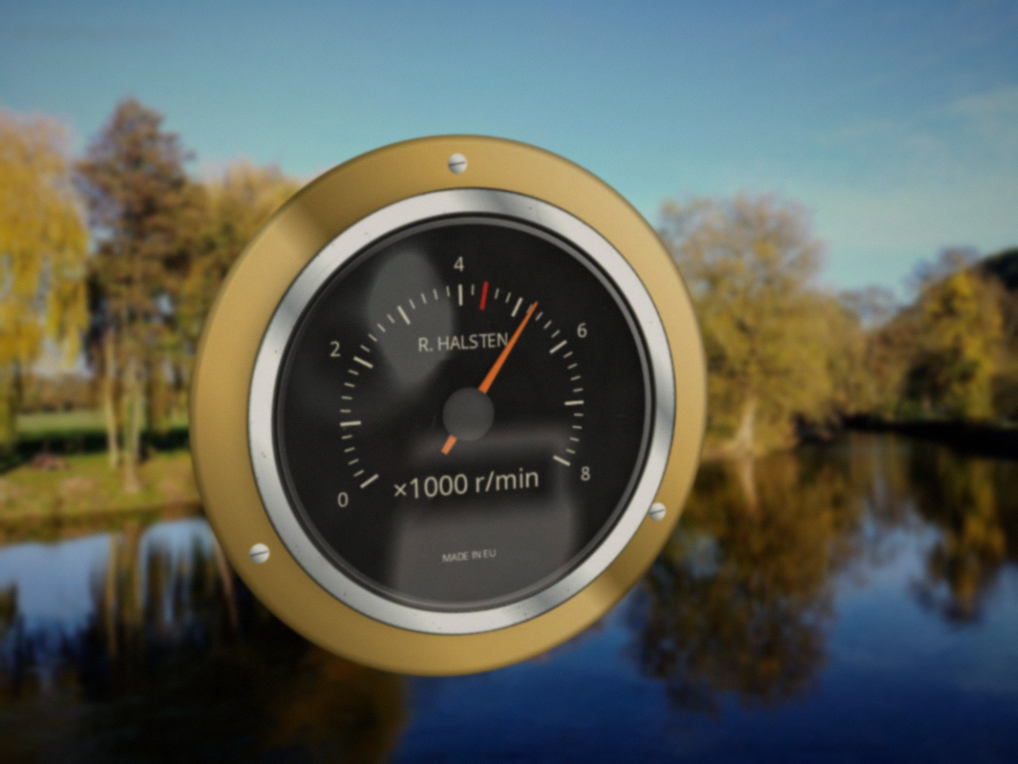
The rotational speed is 5200; rpm
